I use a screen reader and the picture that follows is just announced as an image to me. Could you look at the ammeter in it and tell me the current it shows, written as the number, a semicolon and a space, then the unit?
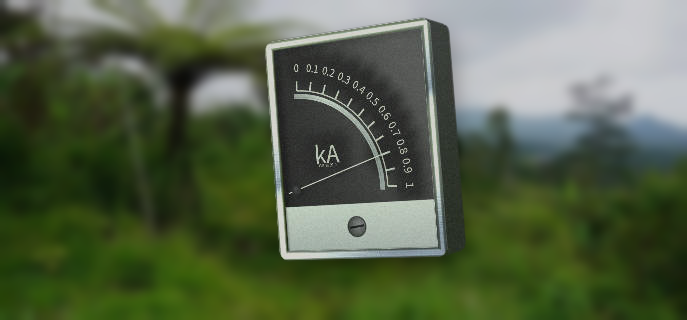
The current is 0.8; kA
